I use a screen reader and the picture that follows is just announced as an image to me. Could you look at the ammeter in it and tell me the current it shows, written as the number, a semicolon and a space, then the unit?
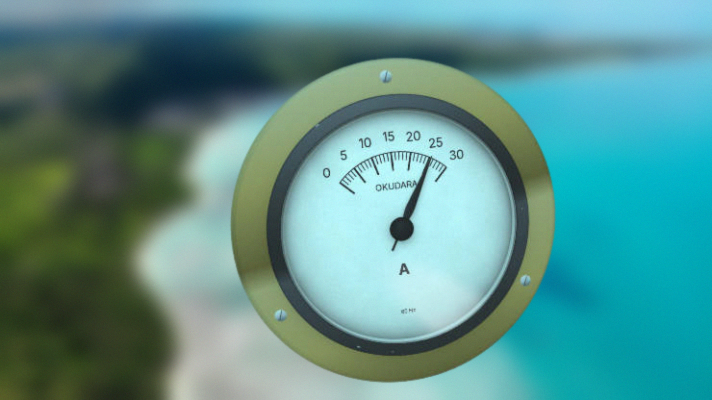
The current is 25; A
